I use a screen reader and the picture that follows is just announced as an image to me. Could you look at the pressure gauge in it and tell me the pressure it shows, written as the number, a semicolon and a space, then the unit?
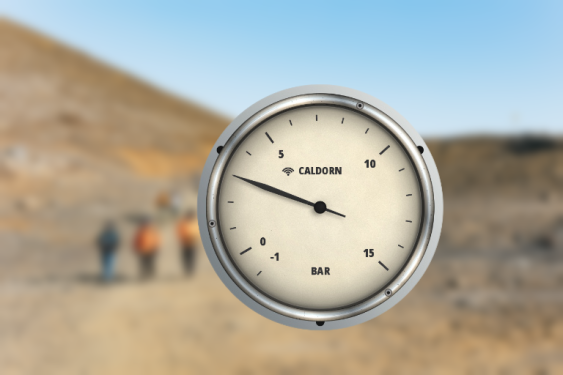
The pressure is 3; bar
